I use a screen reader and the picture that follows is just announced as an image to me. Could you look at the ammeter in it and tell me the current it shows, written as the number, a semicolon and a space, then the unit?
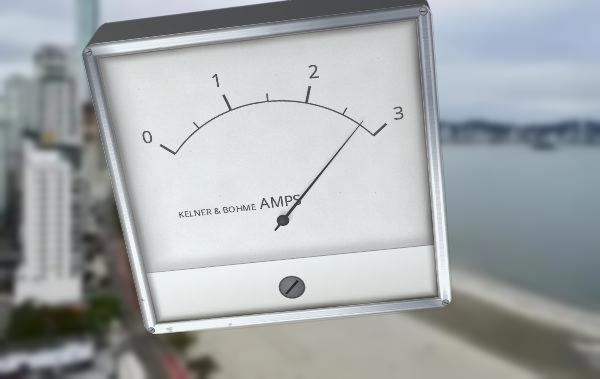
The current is 2.75; A
